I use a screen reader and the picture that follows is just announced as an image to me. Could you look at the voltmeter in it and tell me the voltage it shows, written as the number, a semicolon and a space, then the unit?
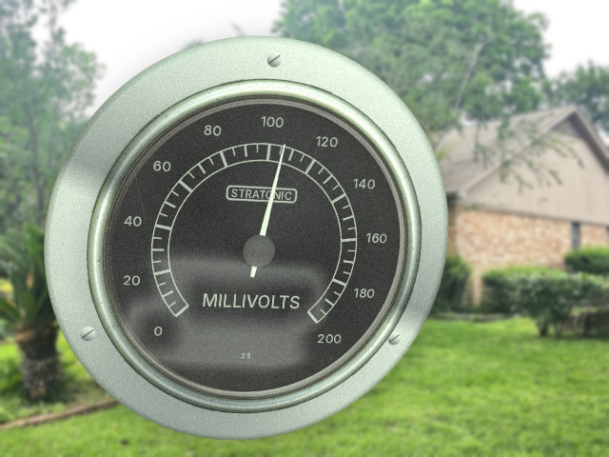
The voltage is 105; mV
